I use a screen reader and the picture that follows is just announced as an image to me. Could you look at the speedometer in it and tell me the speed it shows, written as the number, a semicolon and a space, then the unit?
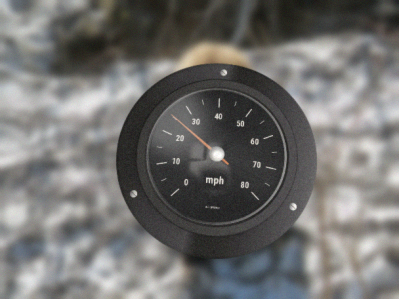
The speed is 25; mph
